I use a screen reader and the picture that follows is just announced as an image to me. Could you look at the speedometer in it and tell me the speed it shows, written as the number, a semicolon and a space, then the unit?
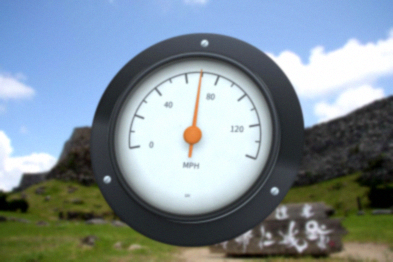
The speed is 70; mph
